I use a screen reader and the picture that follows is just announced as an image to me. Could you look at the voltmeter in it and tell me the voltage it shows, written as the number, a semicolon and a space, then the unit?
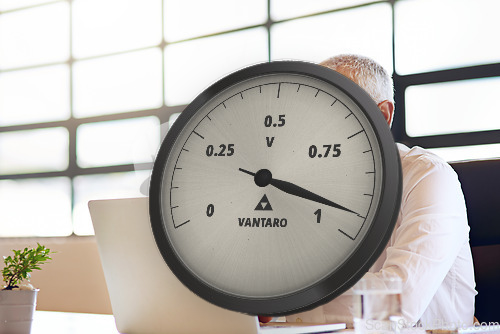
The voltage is 0.95; V
